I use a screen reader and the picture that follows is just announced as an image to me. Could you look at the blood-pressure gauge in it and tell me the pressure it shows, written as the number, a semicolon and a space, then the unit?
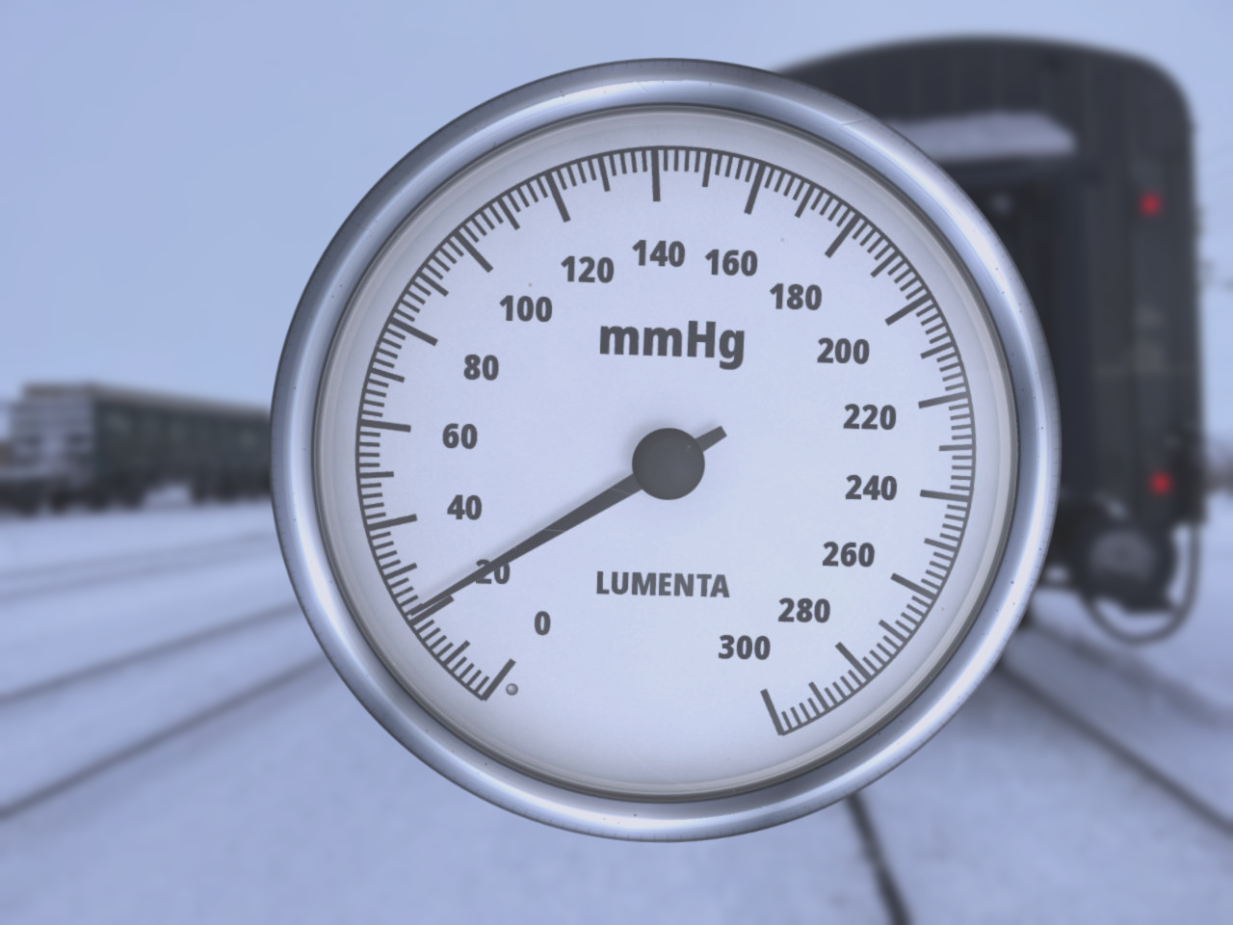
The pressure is 22; mmHg
